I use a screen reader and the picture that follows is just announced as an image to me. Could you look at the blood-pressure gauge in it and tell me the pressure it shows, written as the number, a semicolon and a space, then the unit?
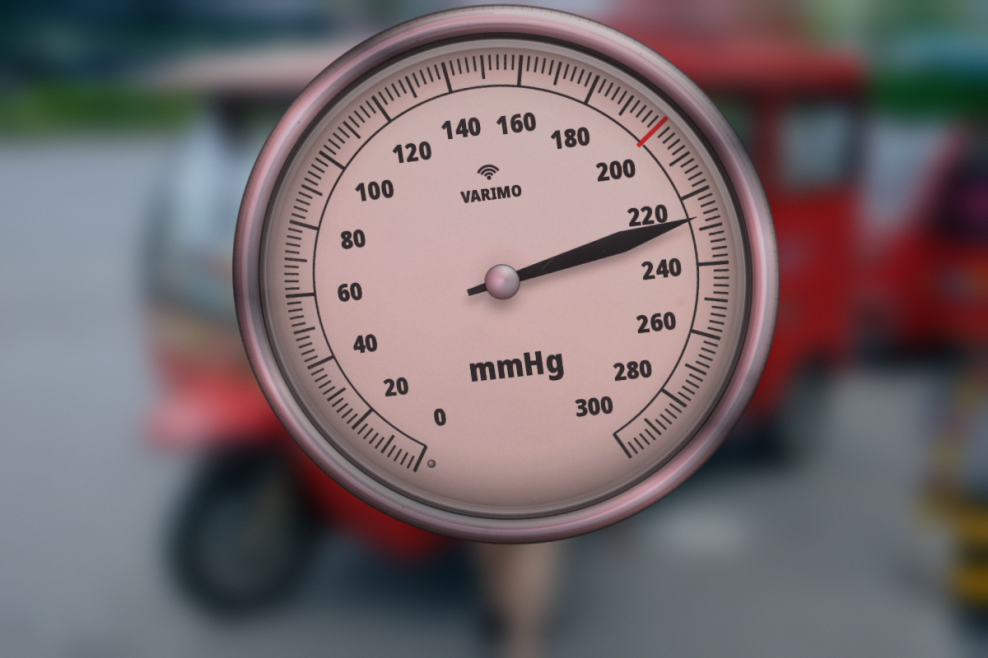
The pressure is 226; mmHg
